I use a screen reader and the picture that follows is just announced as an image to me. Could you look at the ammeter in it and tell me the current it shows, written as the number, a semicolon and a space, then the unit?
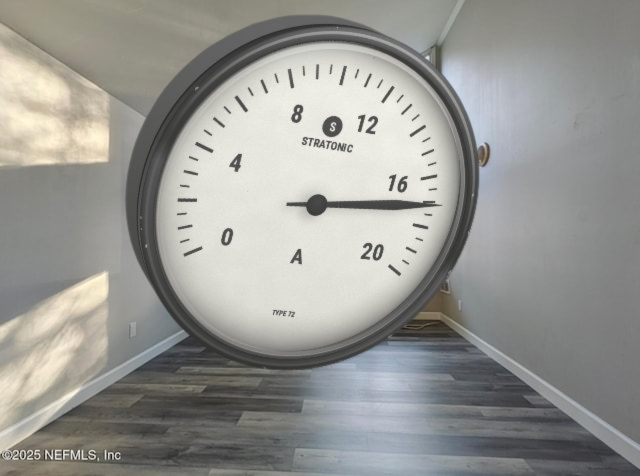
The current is 17; A
